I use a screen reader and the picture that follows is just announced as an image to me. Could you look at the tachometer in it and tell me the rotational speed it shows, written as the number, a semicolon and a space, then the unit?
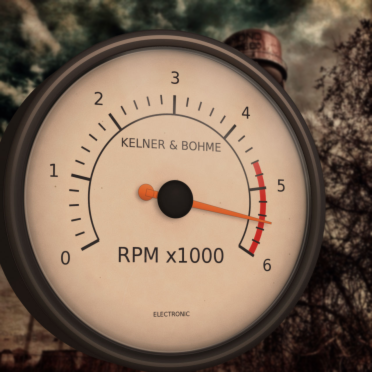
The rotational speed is 5500; rpm
